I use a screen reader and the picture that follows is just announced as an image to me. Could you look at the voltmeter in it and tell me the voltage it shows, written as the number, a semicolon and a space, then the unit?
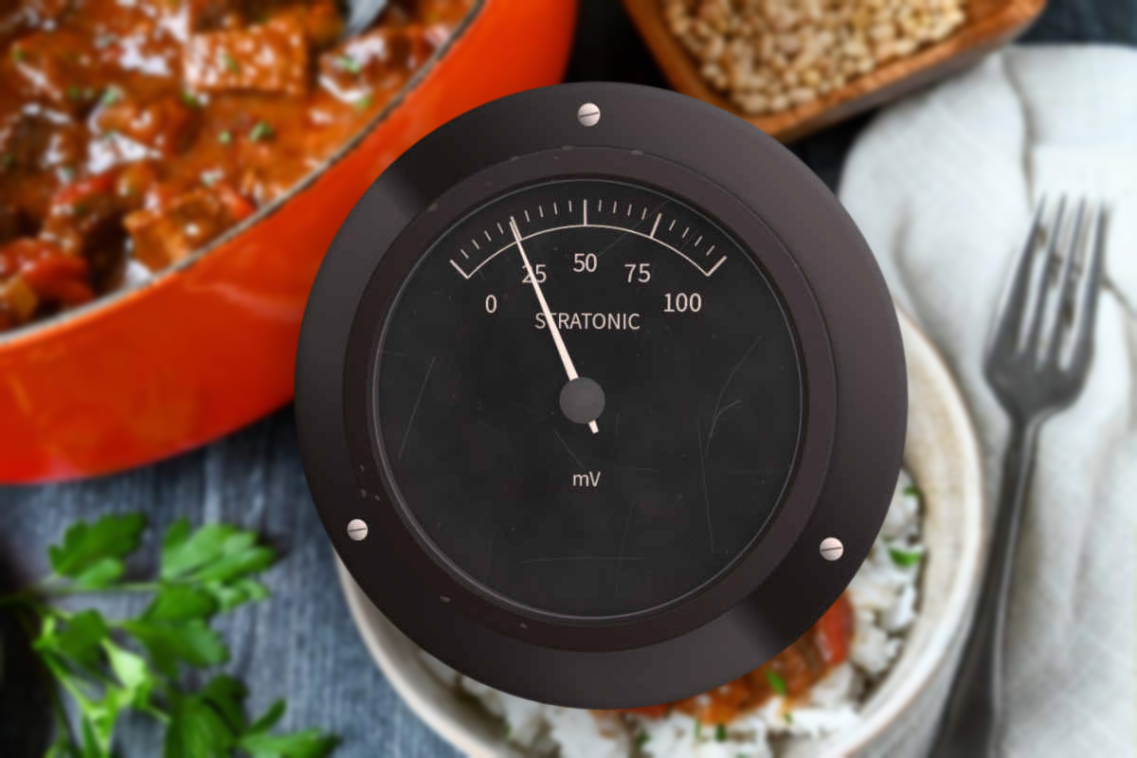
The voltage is 25; mV
